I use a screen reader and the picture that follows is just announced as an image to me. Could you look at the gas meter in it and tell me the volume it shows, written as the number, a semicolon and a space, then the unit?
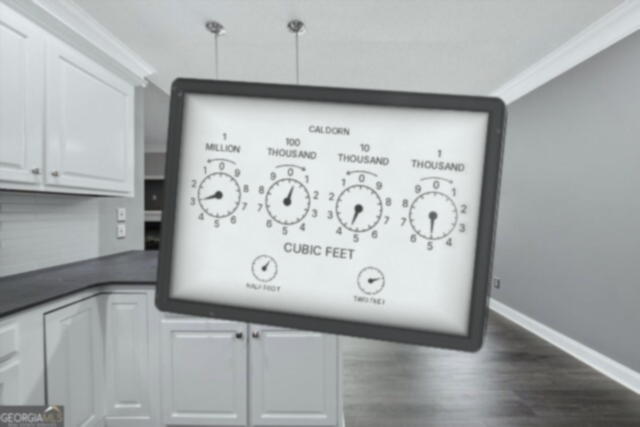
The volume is 304500; ft³
